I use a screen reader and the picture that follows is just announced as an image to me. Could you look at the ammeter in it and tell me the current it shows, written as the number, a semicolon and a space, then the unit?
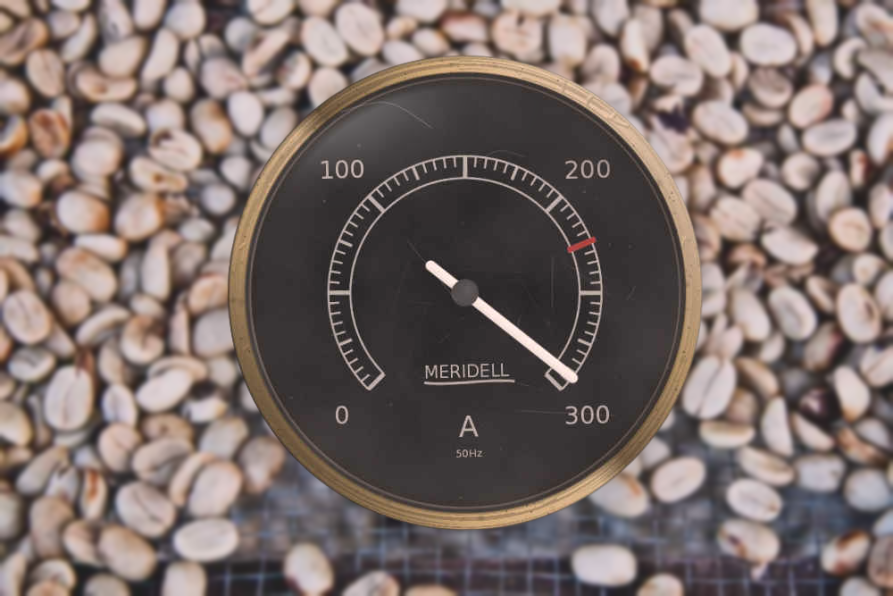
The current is 292.5; A
